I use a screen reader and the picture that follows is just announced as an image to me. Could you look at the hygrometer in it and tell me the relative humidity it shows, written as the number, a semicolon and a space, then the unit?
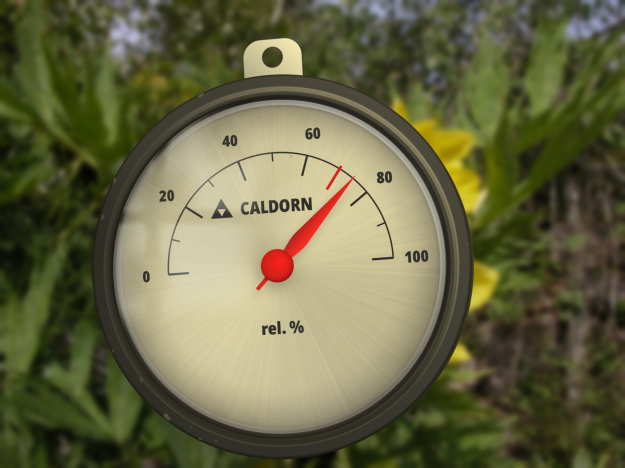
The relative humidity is 75; %
